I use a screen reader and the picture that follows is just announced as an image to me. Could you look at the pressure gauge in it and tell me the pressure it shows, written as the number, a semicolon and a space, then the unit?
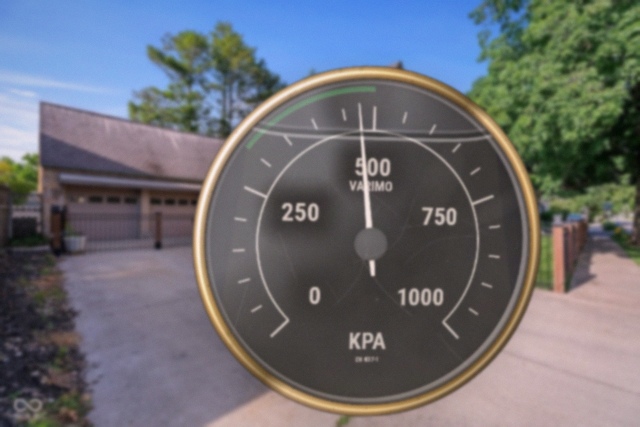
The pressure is 475; kPa
